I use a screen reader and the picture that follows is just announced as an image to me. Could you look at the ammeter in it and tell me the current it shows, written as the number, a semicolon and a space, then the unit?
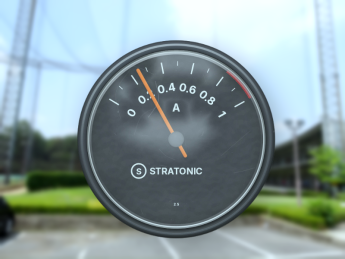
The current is 0.25; A
